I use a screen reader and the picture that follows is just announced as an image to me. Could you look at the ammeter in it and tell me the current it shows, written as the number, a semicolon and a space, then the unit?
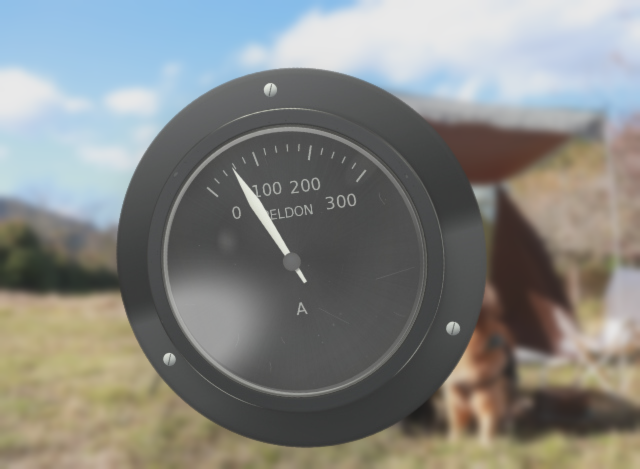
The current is 60; A
